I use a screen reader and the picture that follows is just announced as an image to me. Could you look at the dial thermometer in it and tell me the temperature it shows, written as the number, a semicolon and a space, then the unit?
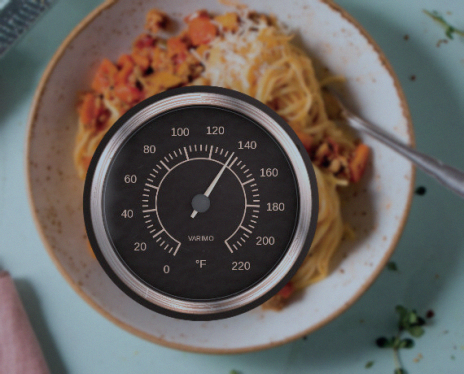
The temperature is 136; °F
